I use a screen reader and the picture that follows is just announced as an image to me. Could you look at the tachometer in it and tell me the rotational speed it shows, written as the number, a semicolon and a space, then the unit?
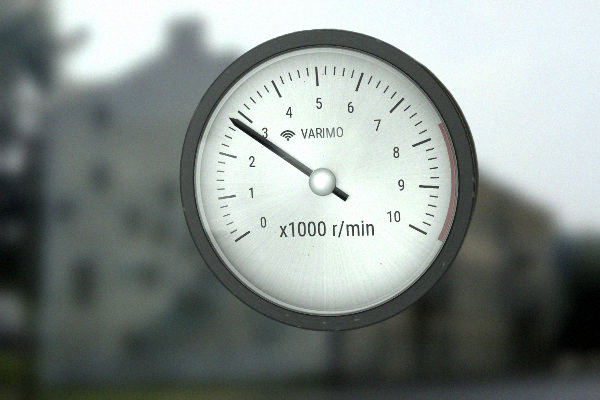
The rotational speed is 2800; rpm
